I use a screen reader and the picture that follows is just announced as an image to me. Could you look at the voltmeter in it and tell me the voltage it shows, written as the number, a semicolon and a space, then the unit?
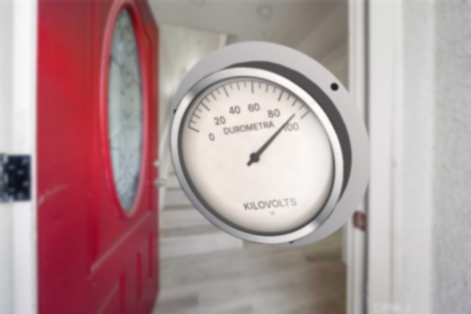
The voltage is 95; kV
